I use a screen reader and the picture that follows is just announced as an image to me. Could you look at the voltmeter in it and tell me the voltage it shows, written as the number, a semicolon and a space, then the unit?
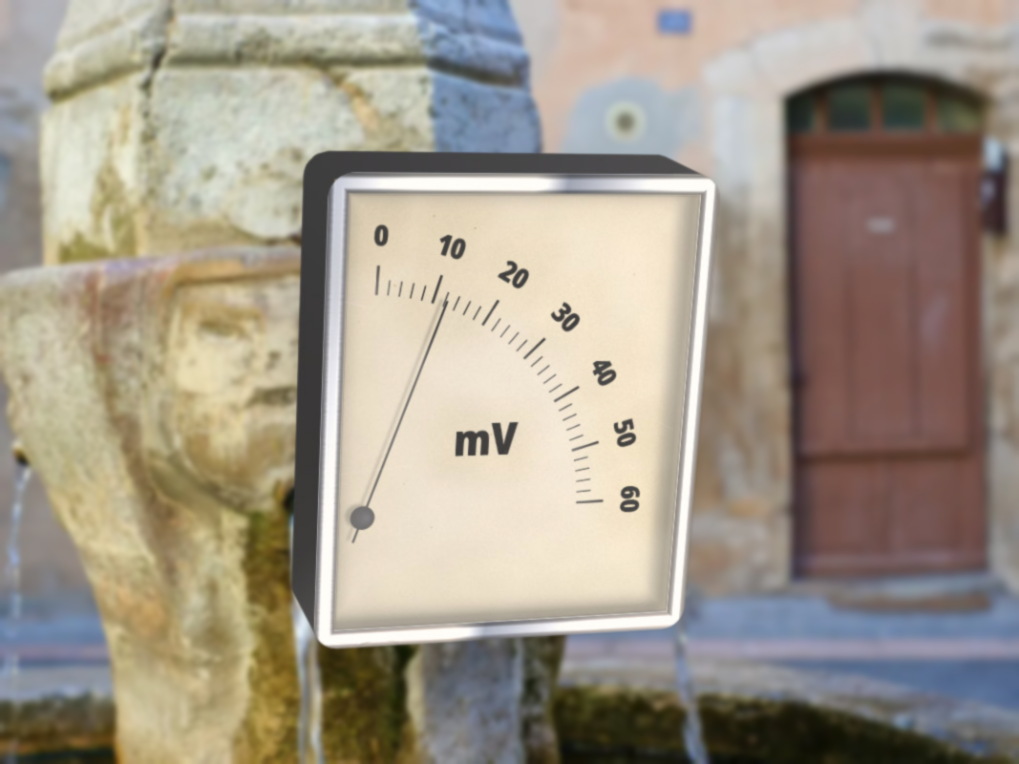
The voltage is 12; mV
